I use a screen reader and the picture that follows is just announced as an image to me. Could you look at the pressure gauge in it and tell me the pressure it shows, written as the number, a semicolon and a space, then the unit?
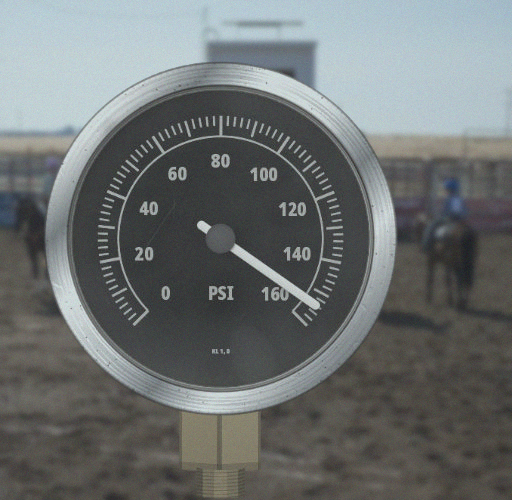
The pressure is 154; psi
